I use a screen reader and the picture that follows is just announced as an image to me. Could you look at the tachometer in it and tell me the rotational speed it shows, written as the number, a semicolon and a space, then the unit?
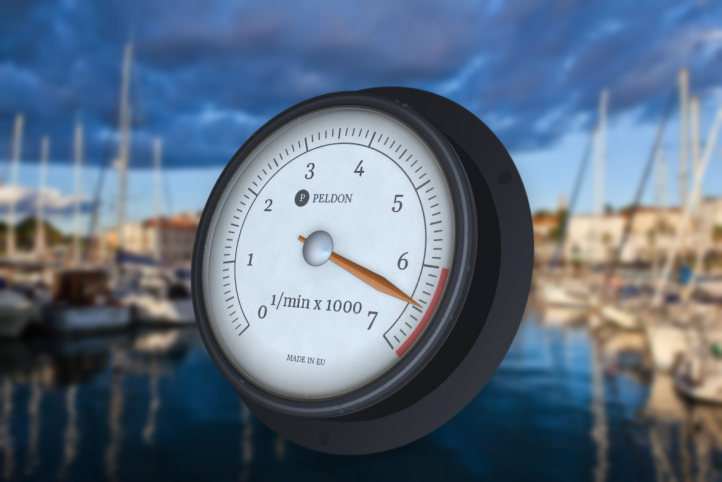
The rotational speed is 6450; rpm
